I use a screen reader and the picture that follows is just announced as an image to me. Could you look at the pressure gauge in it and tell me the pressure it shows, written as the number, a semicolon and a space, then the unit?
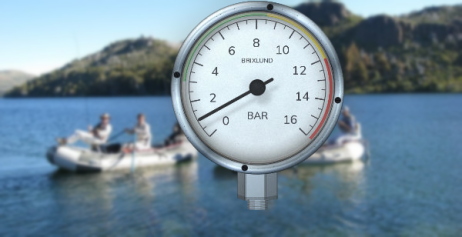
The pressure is 1; bar
